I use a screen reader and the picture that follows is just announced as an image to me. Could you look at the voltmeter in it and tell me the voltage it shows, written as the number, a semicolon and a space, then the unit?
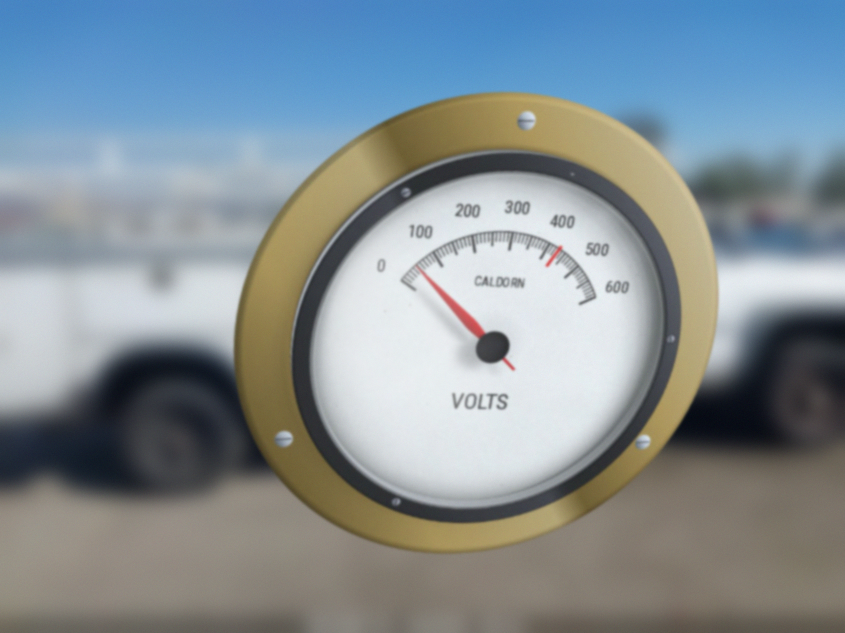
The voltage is 50; V
